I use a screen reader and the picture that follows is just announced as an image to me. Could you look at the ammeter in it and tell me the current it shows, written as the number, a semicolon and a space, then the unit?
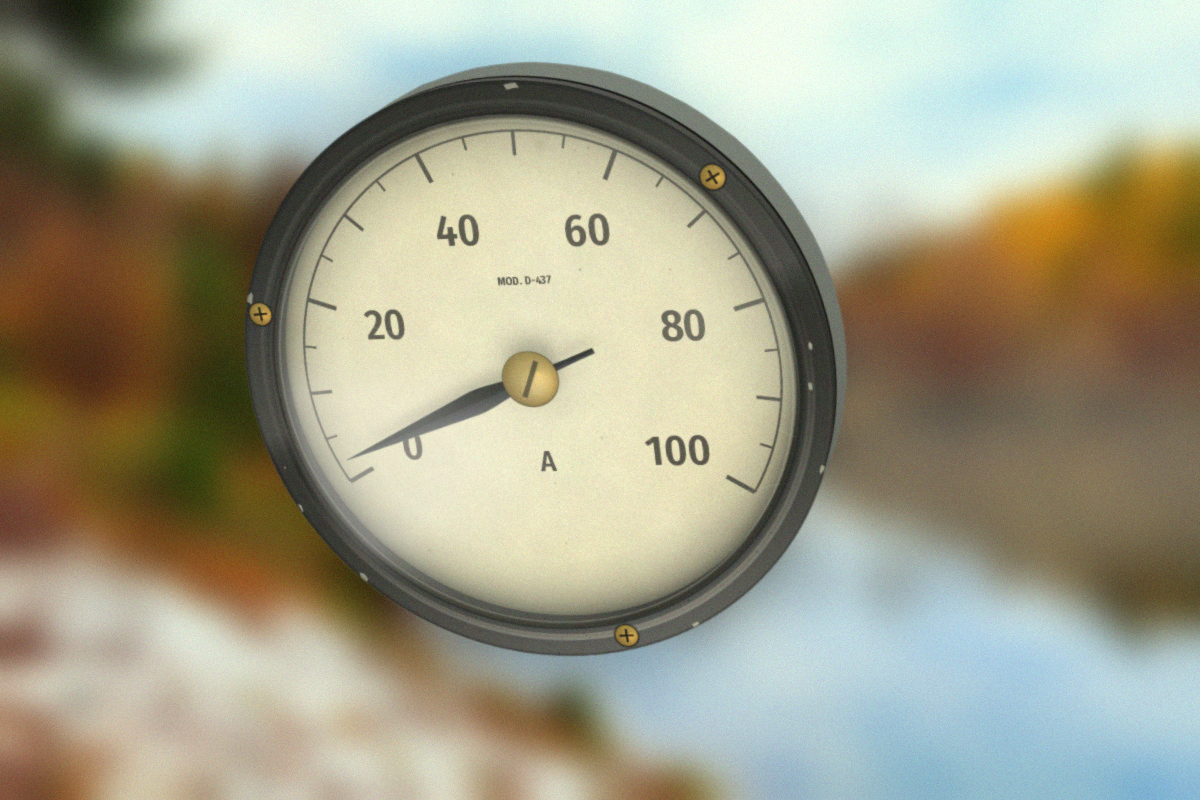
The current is 2.5; A
